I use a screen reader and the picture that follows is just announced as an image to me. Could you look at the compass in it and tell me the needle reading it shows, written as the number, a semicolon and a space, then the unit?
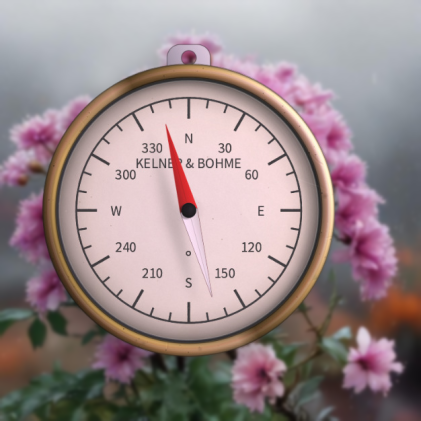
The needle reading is 345; °
